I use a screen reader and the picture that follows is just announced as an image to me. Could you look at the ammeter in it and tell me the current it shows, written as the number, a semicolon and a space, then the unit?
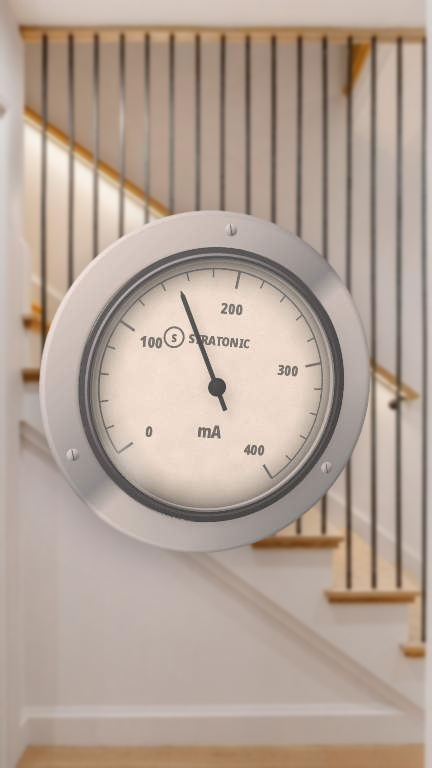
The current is 150; mA
